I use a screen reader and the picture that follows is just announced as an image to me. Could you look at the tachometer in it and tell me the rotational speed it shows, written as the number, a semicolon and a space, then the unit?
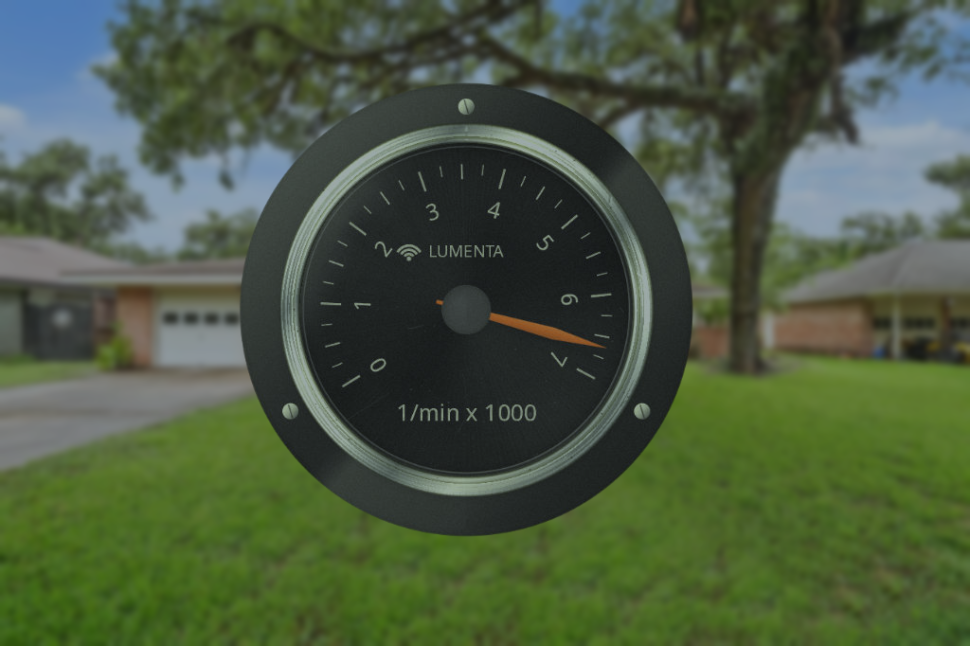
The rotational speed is 6625; rpm
